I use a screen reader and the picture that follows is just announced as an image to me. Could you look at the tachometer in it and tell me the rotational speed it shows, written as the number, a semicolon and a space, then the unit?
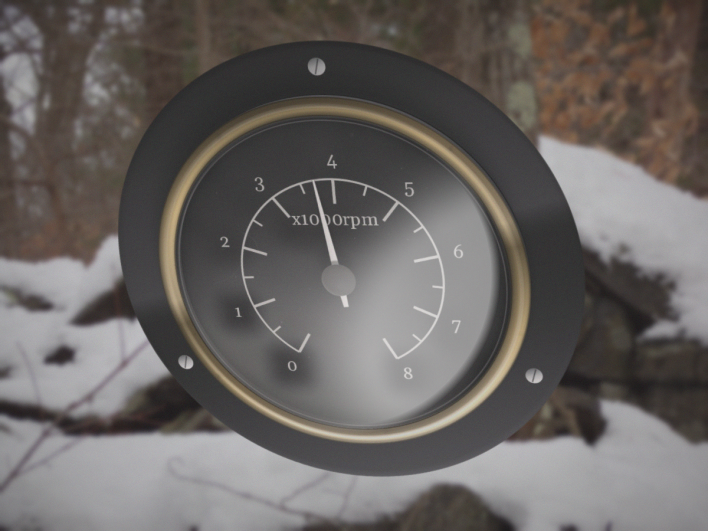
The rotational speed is 3750; rpm
